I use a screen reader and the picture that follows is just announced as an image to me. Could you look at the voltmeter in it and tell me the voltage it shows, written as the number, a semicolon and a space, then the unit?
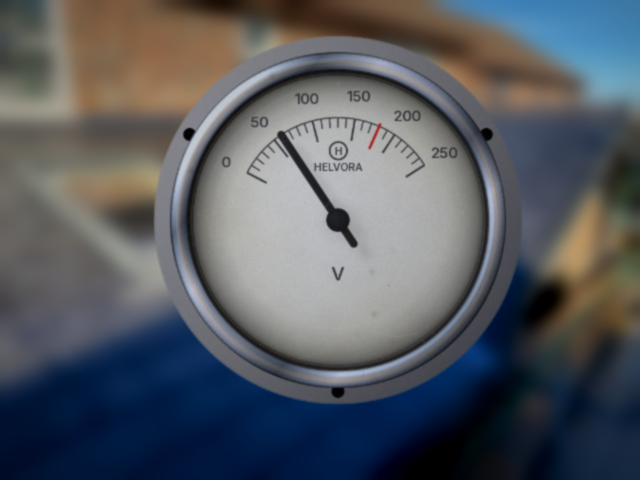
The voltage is 60; V
